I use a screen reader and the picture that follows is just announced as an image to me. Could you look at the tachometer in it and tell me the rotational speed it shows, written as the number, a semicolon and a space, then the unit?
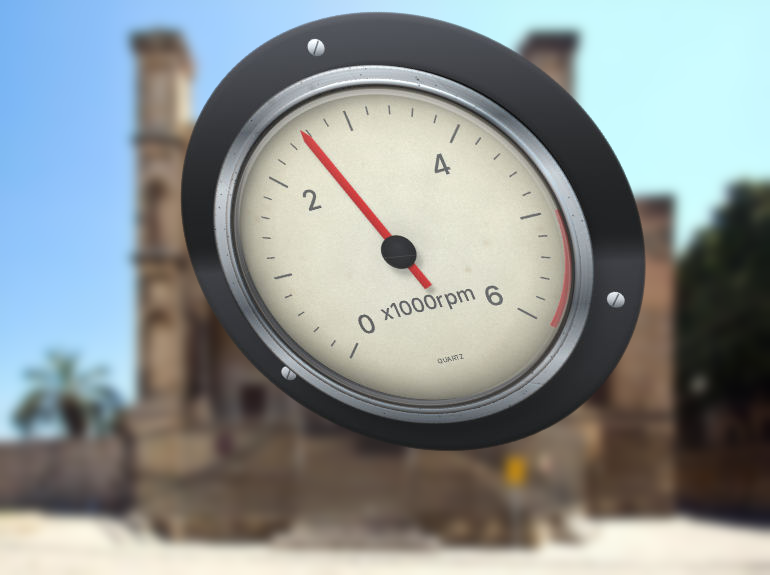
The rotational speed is 2600; rpm
